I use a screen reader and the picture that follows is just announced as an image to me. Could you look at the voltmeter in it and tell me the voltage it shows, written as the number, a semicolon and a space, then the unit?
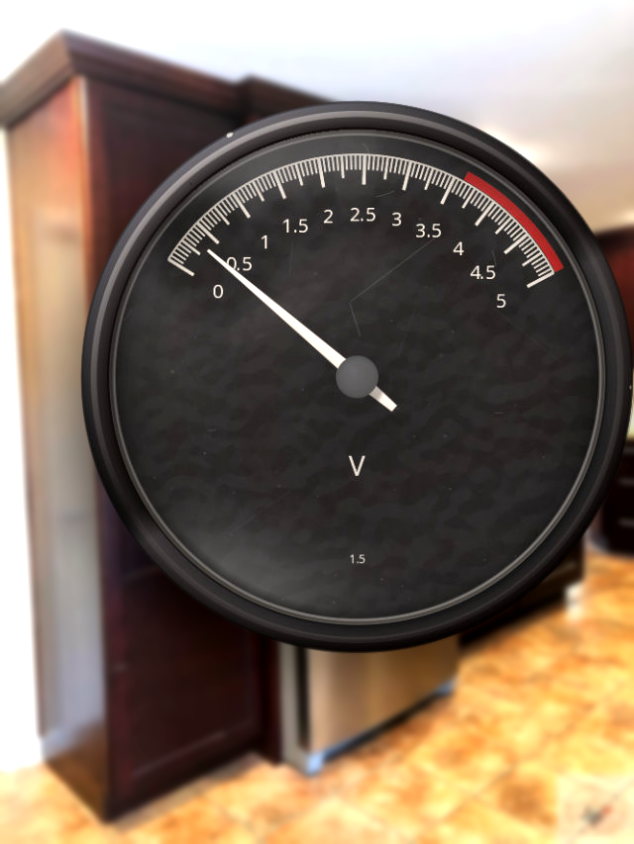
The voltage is 0.35; V
